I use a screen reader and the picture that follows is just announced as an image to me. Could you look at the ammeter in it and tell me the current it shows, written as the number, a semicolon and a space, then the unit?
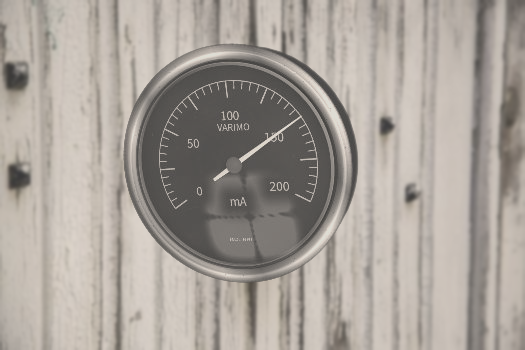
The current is 150; mA
